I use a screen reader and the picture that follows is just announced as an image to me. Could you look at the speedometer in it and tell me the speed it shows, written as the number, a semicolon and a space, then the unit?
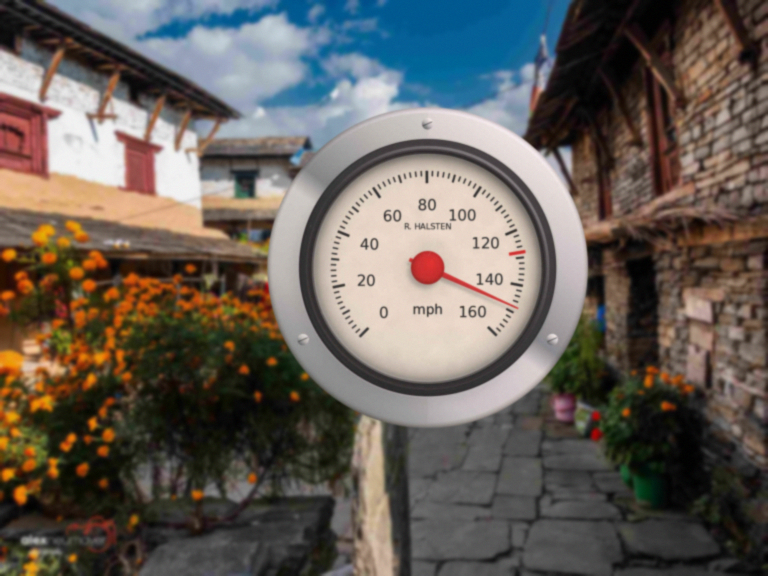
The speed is 148; mph
